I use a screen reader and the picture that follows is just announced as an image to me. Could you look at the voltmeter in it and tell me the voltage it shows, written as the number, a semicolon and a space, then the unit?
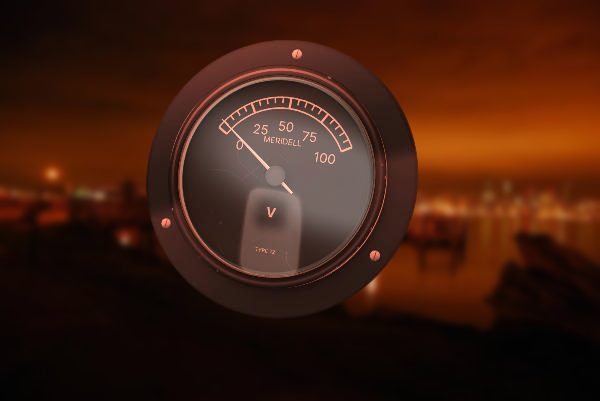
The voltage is 5; V
